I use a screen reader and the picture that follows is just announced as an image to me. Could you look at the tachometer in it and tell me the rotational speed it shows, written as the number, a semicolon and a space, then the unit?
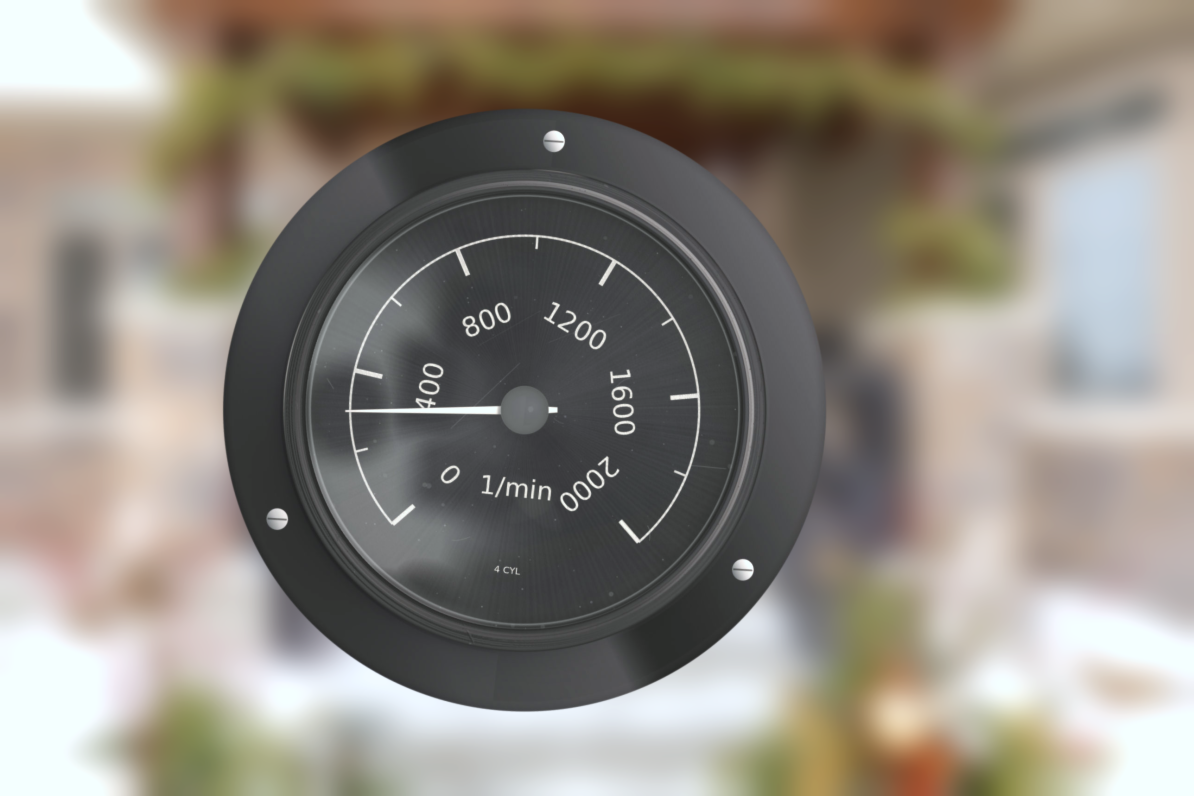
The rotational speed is 300; rpm
